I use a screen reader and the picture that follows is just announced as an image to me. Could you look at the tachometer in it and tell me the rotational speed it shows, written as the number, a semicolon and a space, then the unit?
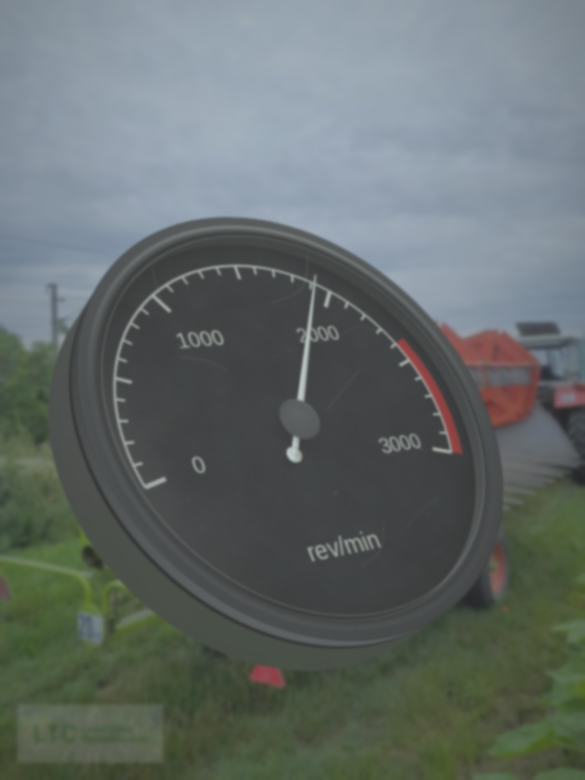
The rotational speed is 1900; rpm
